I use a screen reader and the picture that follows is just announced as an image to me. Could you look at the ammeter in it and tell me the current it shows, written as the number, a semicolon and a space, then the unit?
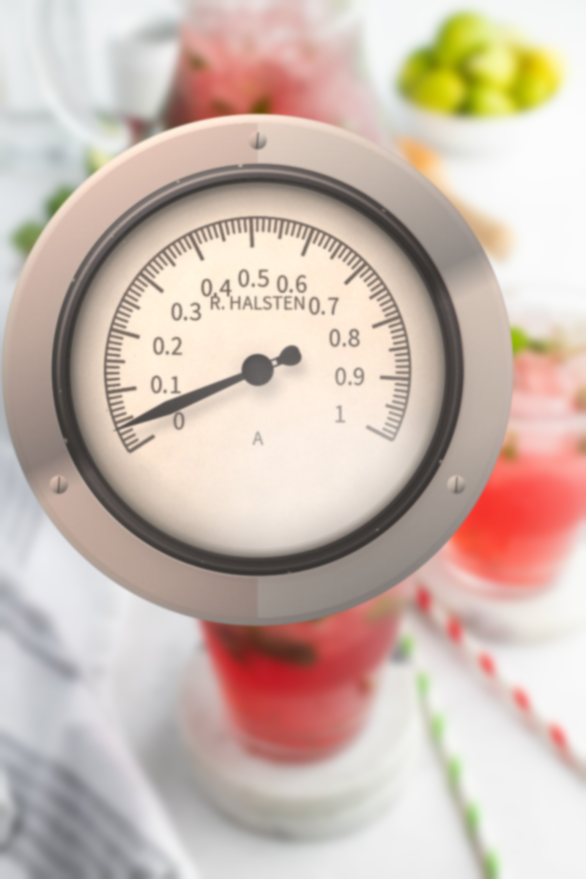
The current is 0.04; A
